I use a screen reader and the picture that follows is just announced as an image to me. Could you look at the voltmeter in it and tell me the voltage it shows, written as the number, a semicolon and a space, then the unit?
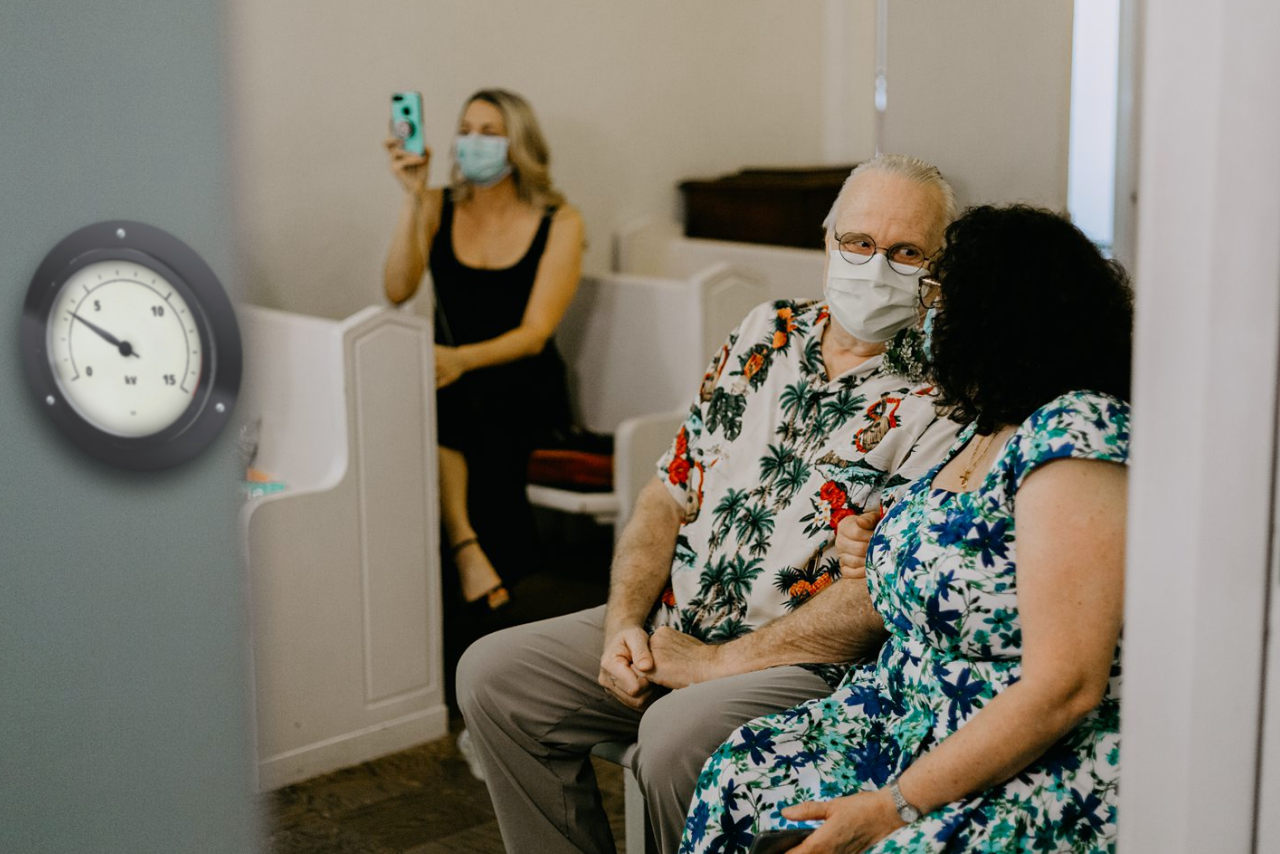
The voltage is 3.5; kV
